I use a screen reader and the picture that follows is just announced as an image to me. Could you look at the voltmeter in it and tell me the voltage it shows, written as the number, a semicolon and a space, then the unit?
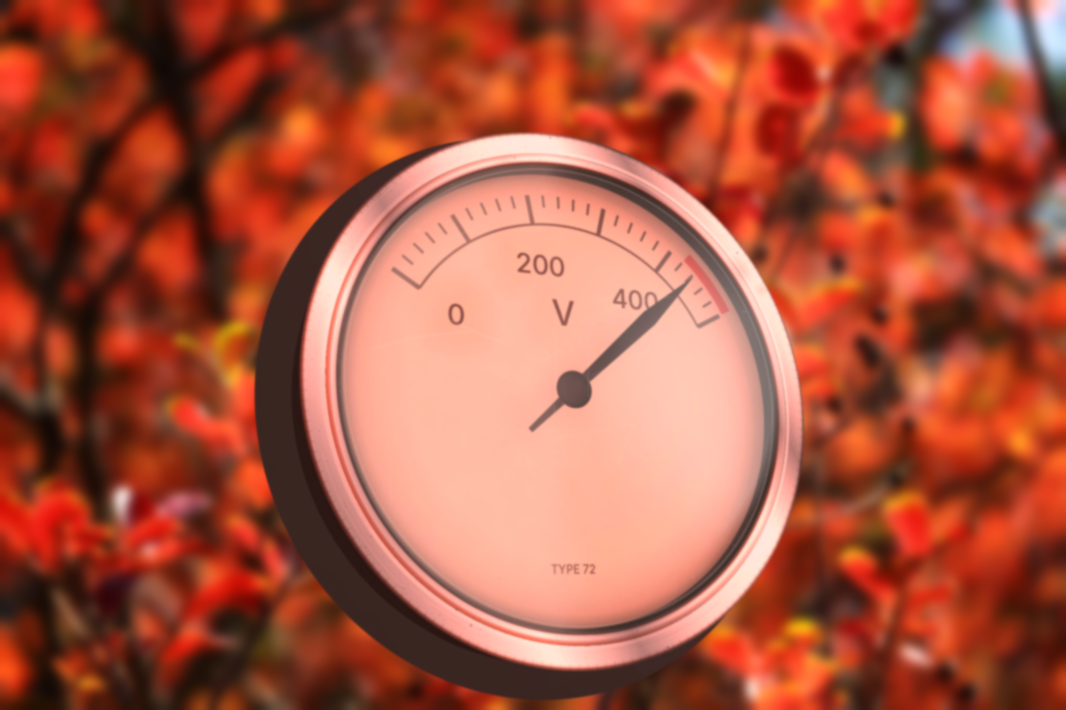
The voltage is 440; V
